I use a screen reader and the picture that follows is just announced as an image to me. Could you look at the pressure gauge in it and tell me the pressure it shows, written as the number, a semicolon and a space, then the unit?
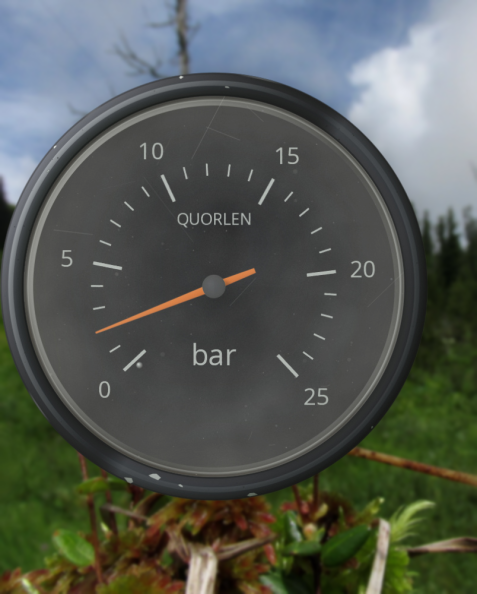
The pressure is 2; bar
